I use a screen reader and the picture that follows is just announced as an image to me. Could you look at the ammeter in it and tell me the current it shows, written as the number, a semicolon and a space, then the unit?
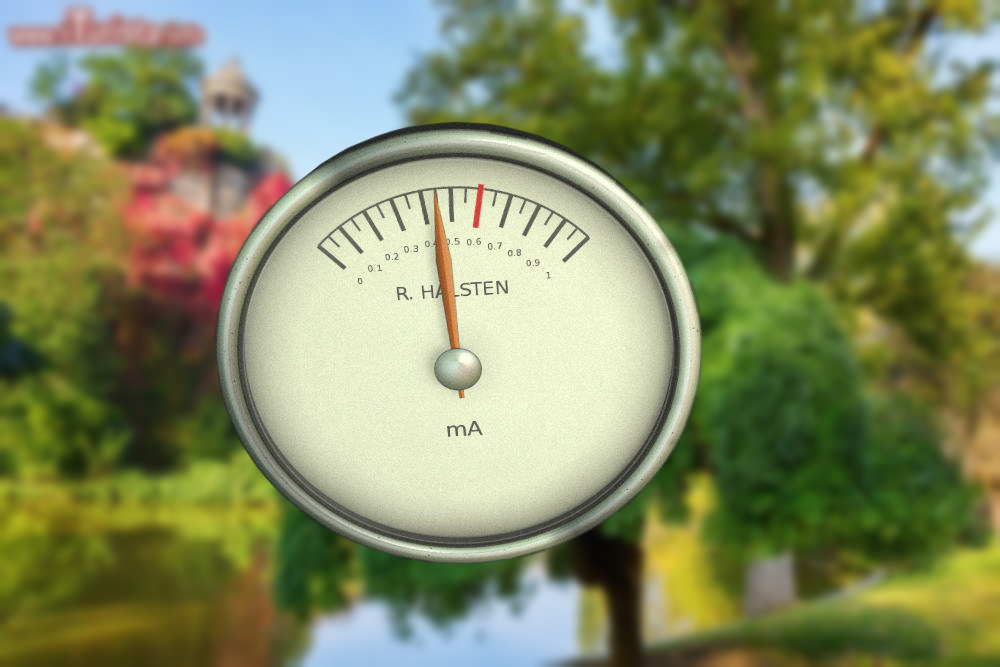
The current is 0.45; mA
